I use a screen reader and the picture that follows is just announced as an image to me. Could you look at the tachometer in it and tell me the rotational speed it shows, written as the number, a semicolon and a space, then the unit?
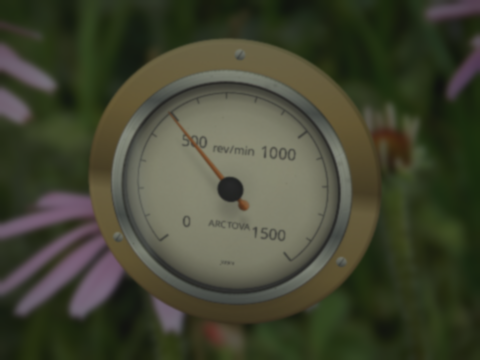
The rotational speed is 500; rpm
